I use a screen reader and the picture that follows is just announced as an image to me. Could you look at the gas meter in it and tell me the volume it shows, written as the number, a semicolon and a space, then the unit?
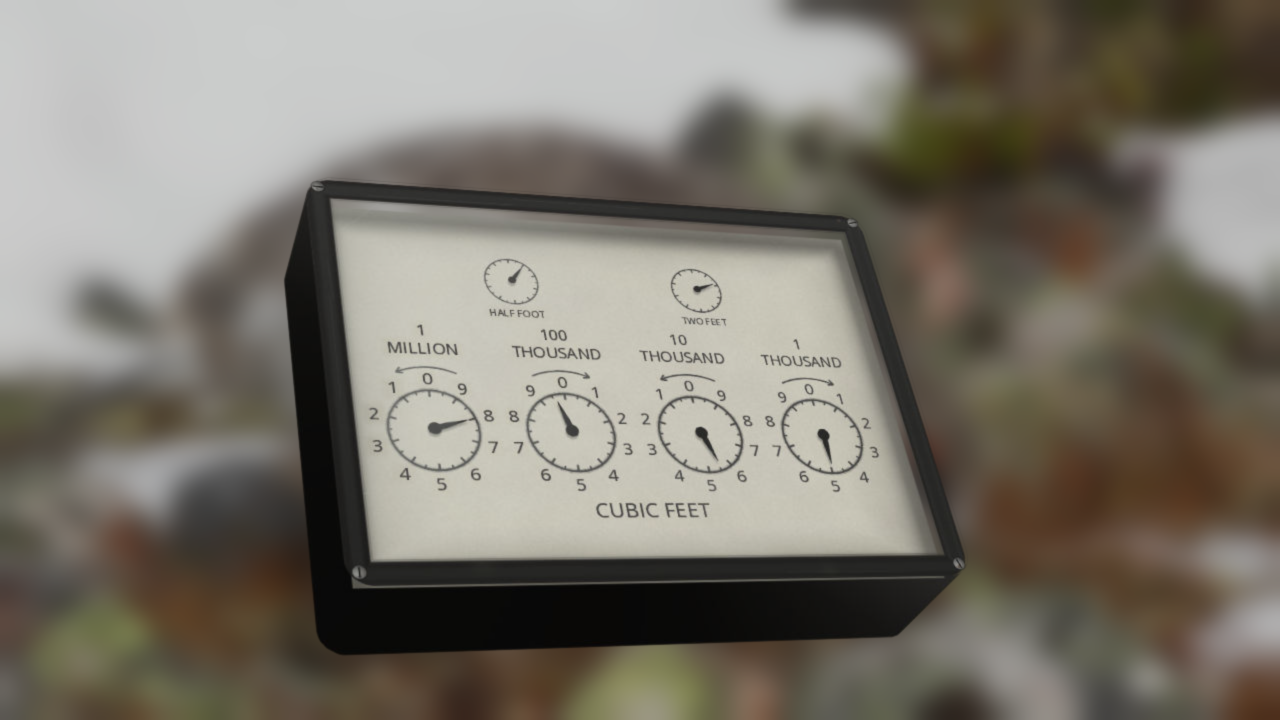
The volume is 795500; ft³
